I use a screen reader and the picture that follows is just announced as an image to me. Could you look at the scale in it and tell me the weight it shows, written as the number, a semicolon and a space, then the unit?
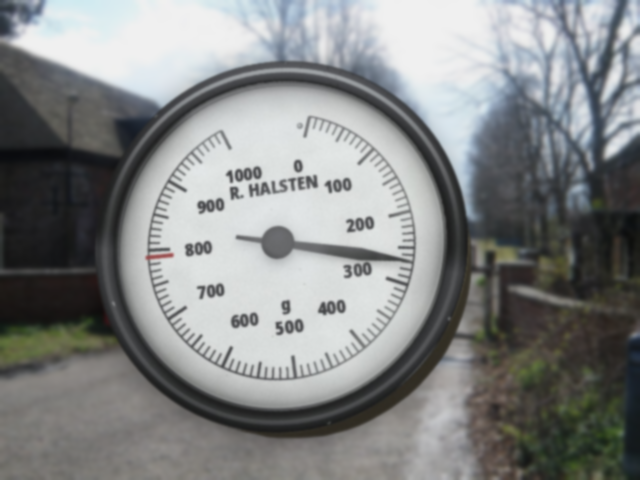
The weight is 270; g
